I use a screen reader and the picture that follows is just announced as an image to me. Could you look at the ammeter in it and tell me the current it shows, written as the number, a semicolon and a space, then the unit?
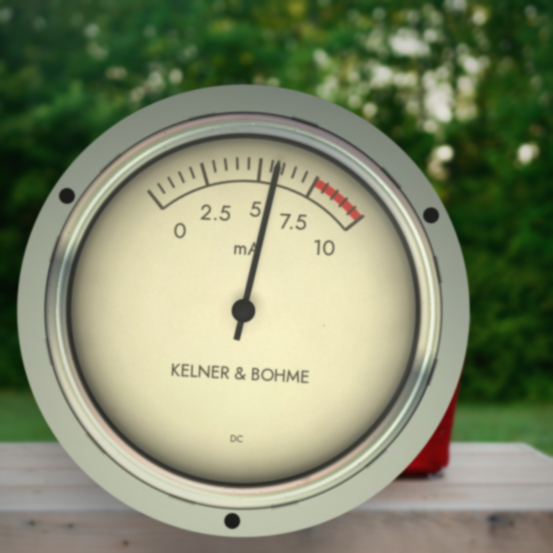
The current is 5.75; mA
